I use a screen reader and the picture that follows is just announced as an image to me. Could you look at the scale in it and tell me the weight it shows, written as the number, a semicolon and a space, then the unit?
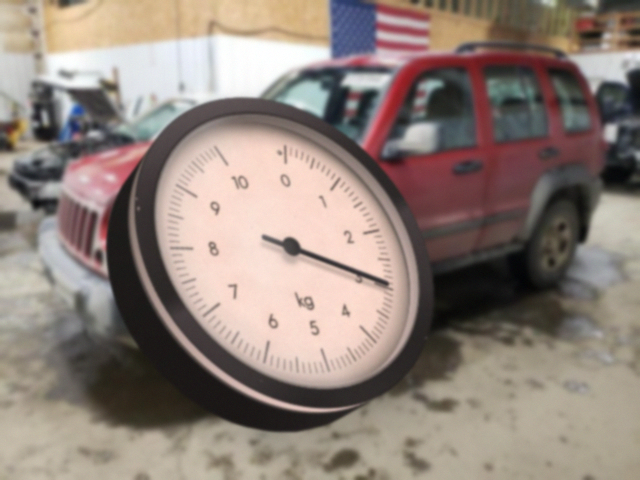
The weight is 3; kg
